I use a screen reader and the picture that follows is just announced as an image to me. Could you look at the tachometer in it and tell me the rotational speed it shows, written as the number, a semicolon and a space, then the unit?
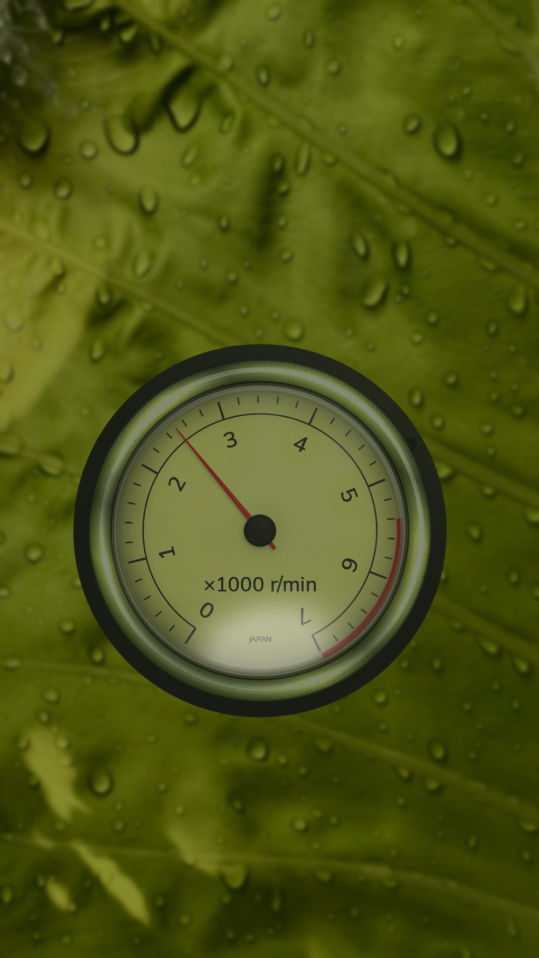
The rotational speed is 2500; rpm
